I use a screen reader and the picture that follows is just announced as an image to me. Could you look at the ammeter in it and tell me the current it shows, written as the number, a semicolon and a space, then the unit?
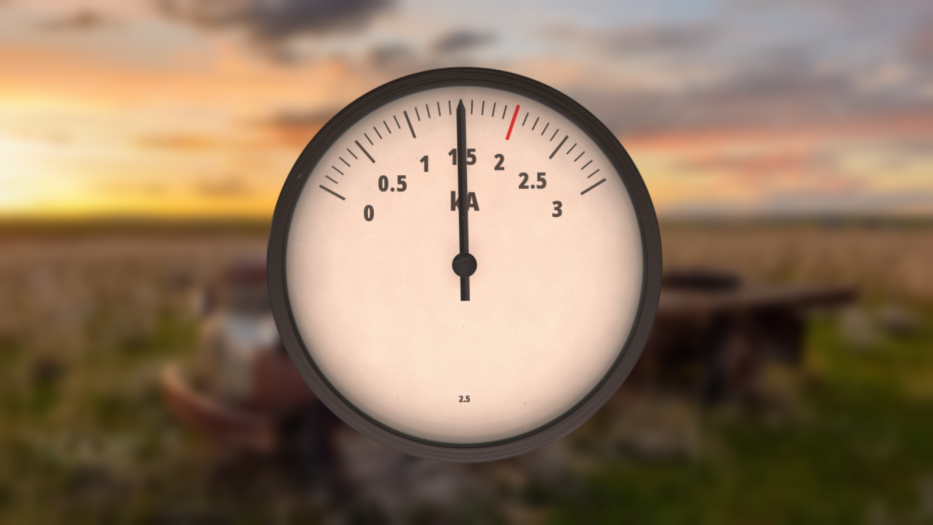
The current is 1.5; kA
